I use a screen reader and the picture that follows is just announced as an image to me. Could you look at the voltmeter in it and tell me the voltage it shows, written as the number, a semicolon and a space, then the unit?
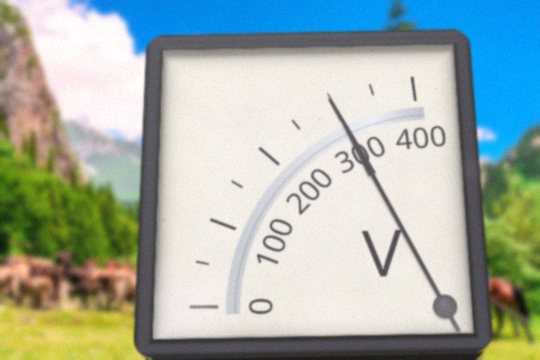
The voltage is 300; V
